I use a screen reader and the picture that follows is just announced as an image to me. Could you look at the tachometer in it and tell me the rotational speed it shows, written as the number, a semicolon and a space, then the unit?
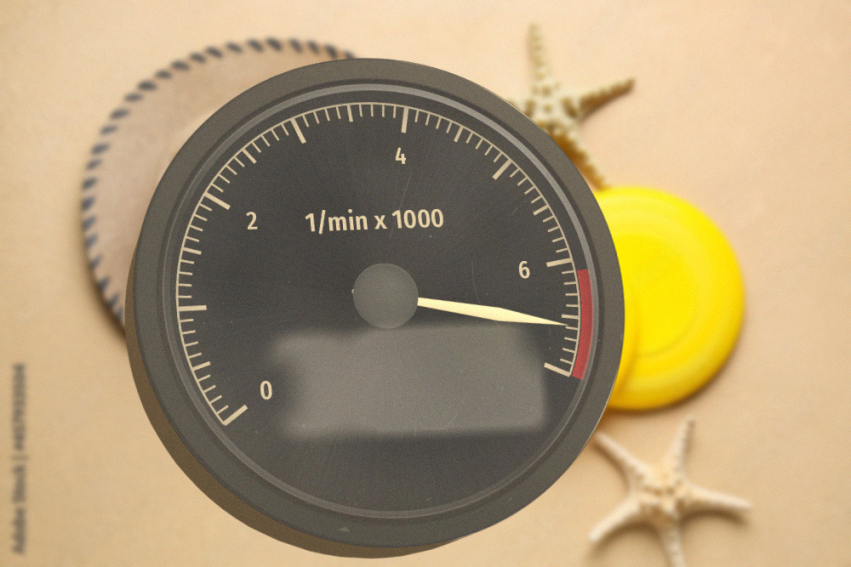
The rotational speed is 6600; rpm
